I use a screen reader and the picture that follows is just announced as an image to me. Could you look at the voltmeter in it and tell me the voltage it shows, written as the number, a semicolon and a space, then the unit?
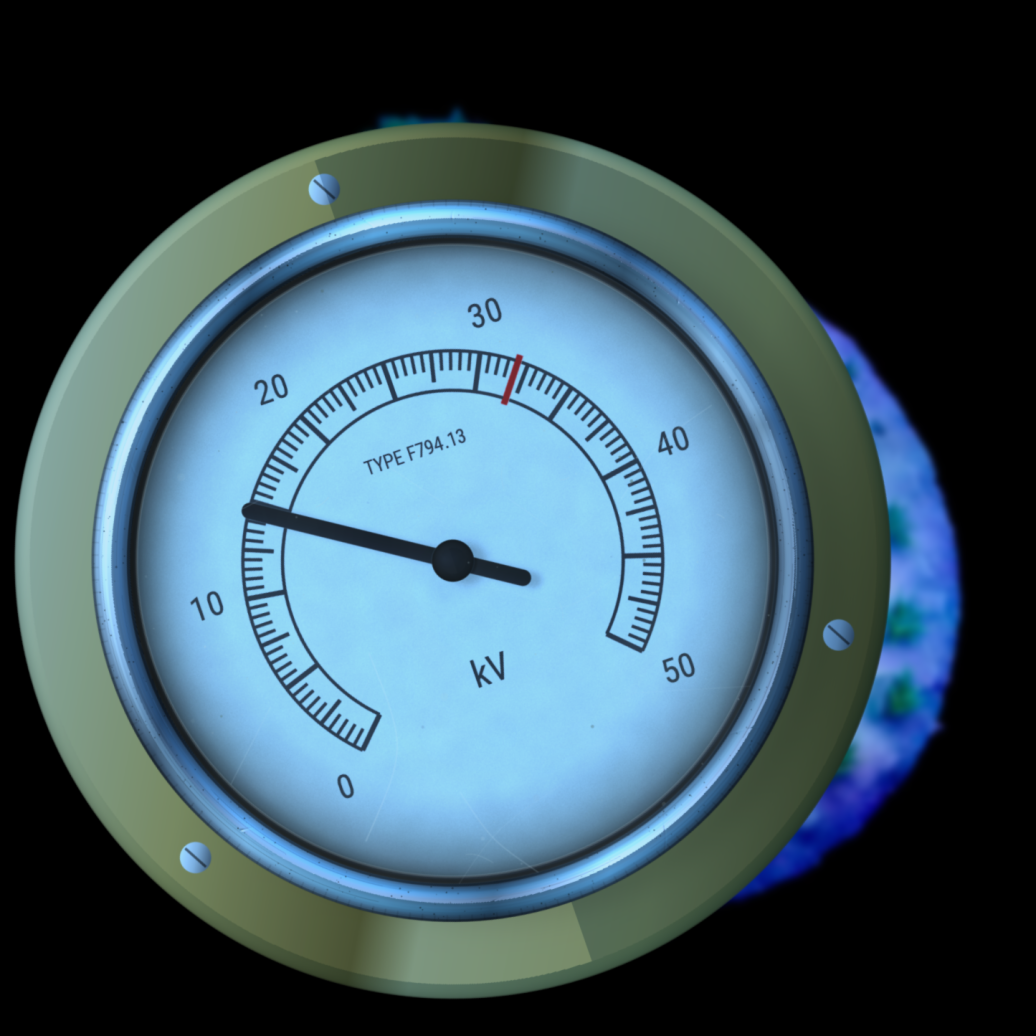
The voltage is 14.5; kV
